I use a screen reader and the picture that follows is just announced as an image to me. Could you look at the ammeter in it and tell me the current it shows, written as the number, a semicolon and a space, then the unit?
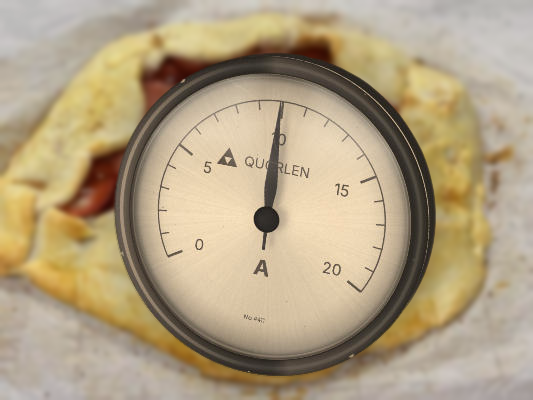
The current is 10; A
